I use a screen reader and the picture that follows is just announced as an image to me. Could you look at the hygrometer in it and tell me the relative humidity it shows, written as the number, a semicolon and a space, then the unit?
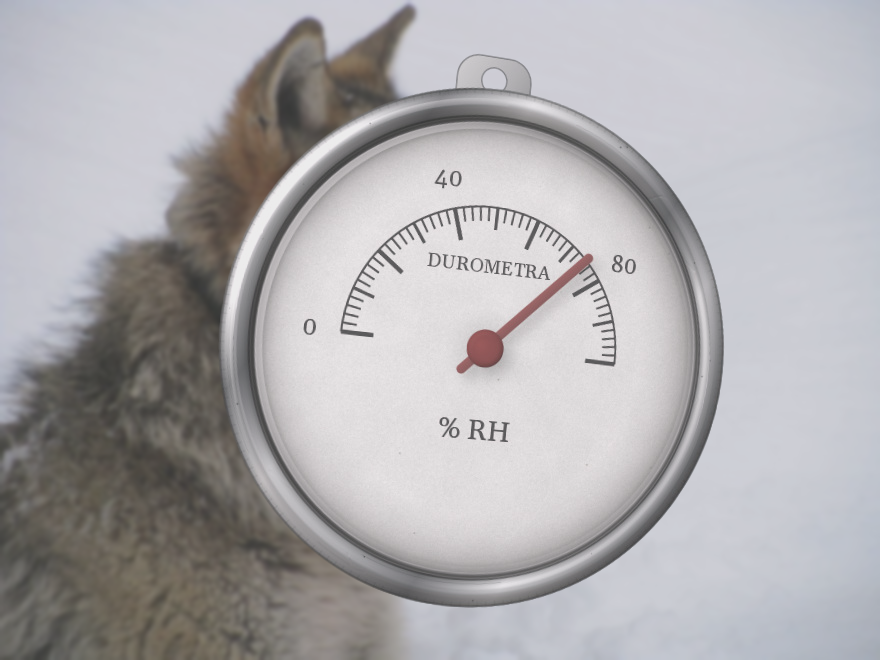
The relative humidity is 74; %
